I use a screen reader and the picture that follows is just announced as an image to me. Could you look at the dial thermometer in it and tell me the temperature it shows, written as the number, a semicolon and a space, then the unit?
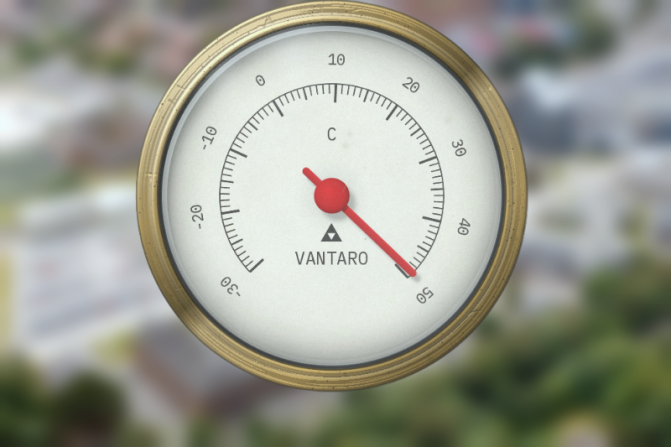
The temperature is 49; °C
